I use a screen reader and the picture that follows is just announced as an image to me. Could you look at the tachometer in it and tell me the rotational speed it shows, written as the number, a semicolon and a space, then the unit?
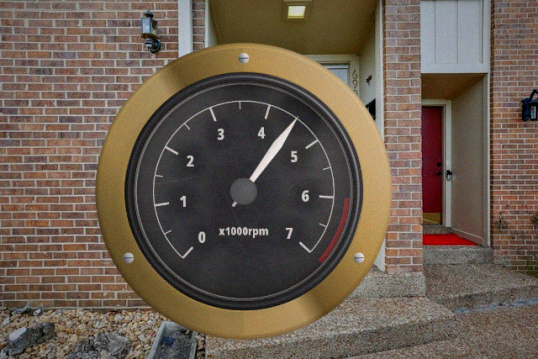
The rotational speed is 4500; rpm
